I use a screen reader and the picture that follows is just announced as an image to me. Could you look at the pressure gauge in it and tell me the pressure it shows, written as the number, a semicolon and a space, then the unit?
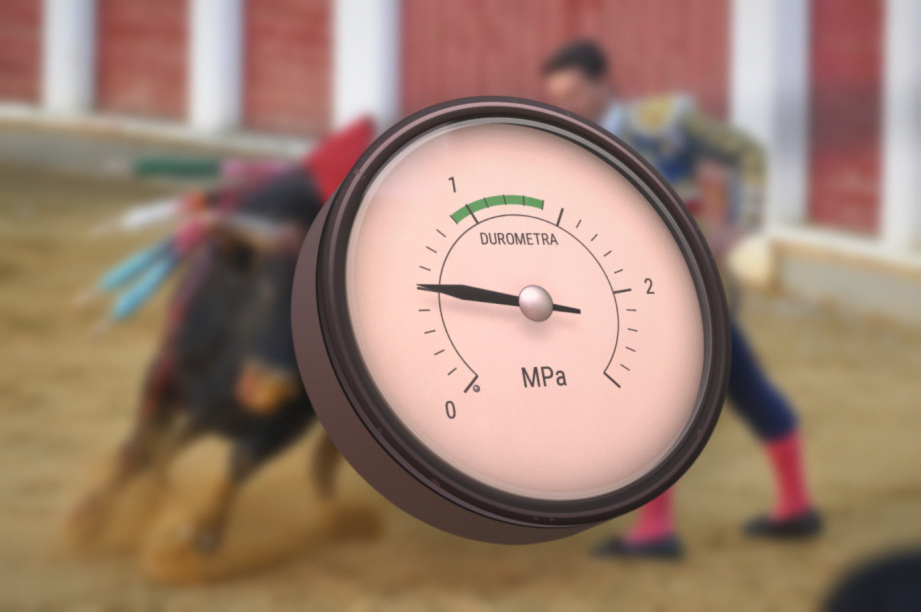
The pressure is 0.5; MPa
